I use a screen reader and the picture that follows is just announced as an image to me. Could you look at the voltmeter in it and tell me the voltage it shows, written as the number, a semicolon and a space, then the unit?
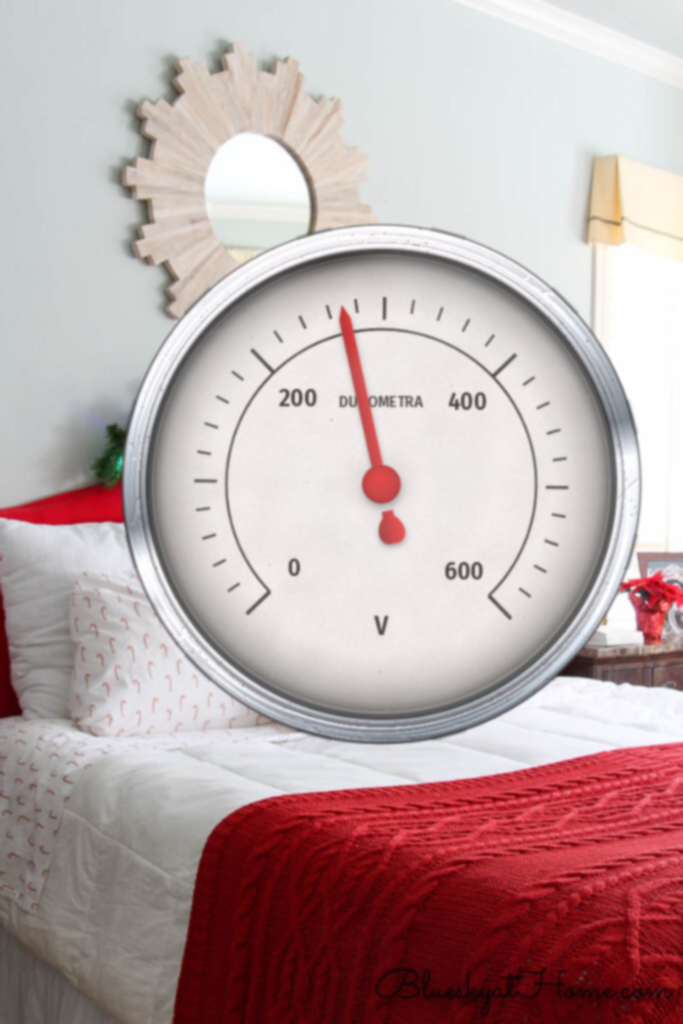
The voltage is 270; V
